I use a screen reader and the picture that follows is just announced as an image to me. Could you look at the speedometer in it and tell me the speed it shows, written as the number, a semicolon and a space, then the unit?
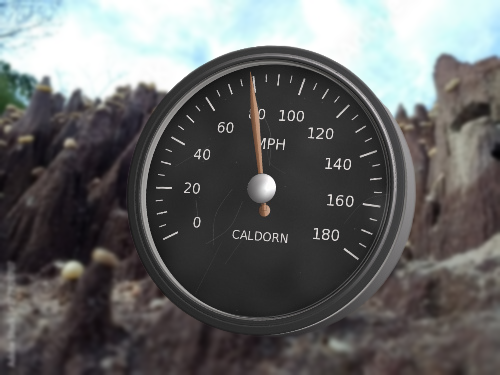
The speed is 80; mph
